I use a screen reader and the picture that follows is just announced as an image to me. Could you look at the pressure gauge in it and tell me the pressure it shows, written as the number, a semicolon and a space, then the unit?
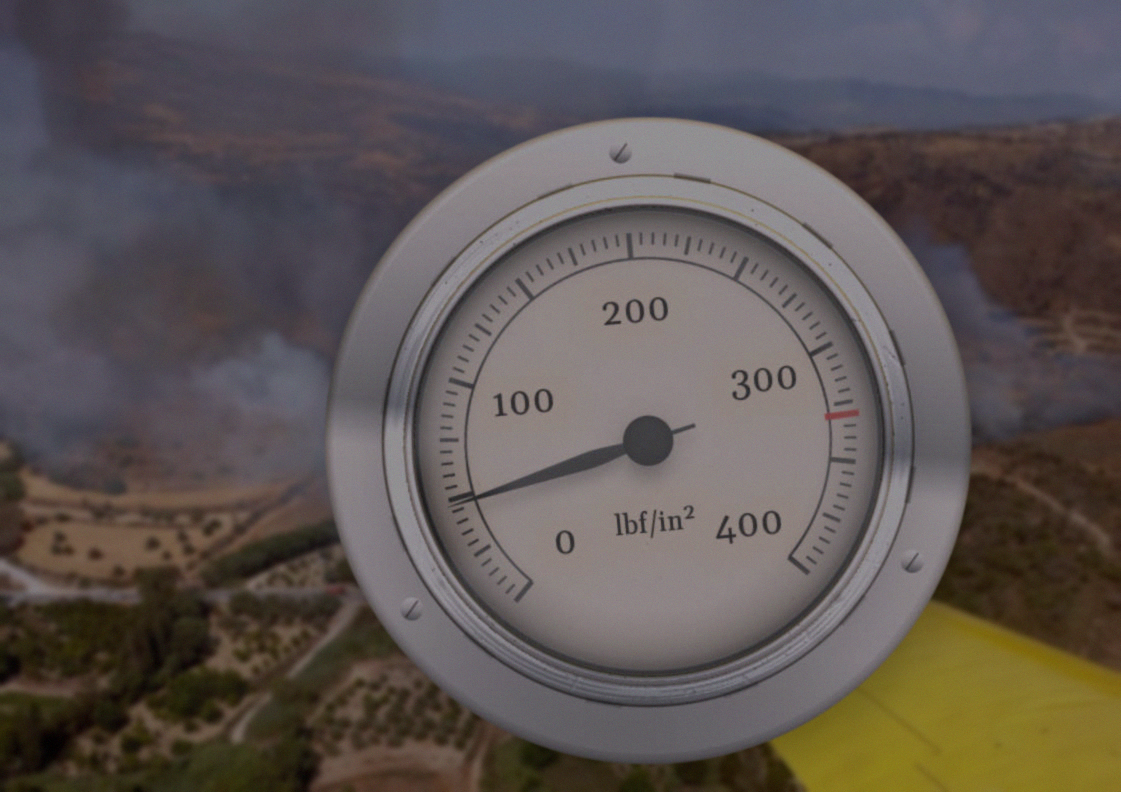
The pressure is 47.5; psi
